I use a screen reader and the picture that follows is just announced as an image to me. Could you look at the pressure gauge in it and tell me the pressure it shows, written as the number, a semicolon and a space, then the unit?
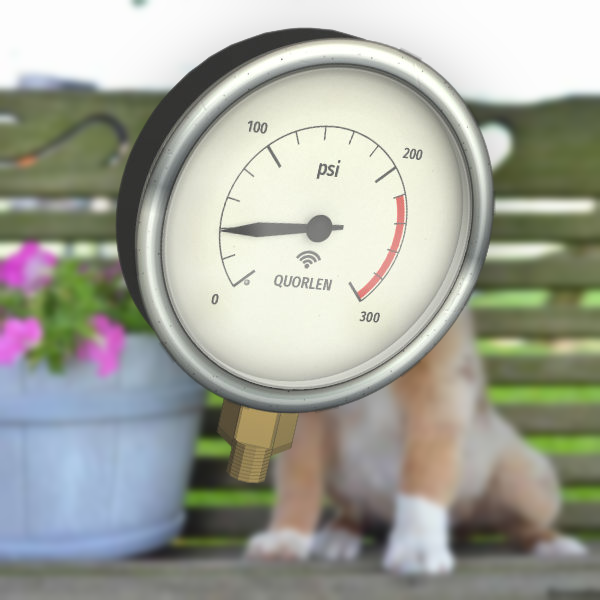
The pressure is 40; psi
